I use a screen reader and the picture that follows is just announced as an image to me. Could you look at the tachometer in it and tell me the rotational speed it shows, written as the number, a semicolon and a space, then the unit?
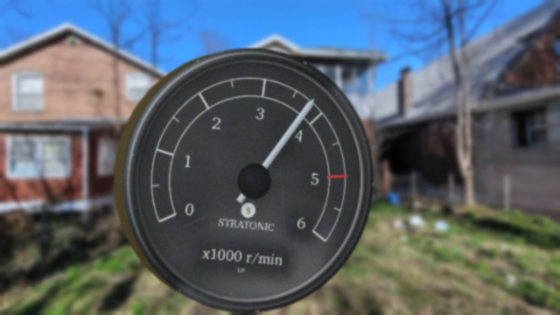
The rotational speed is 3750; rpm
